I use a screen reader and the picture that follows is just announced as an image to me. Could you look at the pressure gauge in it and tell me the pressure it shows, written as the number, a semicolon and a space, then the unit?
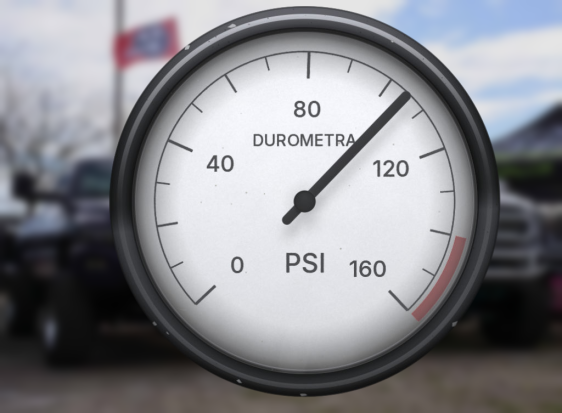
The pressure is 105; psi
